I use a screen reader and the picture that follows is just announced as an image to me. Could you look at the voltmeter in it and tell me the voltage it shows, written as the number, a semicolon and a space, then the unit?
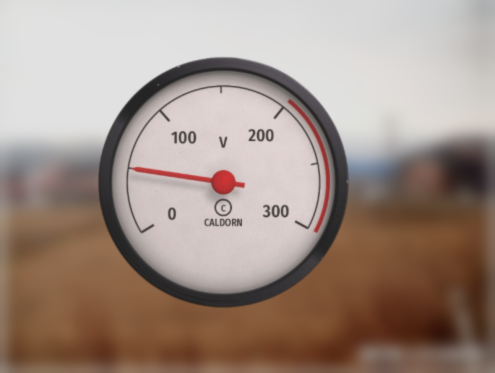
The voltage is 50; V
